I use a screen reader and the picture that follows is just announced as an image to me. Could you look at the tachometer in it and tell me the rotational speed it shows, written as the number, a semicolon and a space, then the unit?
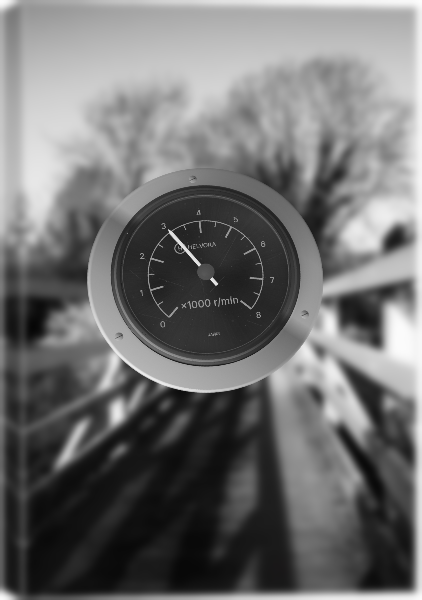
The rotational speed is 3000; rpm
